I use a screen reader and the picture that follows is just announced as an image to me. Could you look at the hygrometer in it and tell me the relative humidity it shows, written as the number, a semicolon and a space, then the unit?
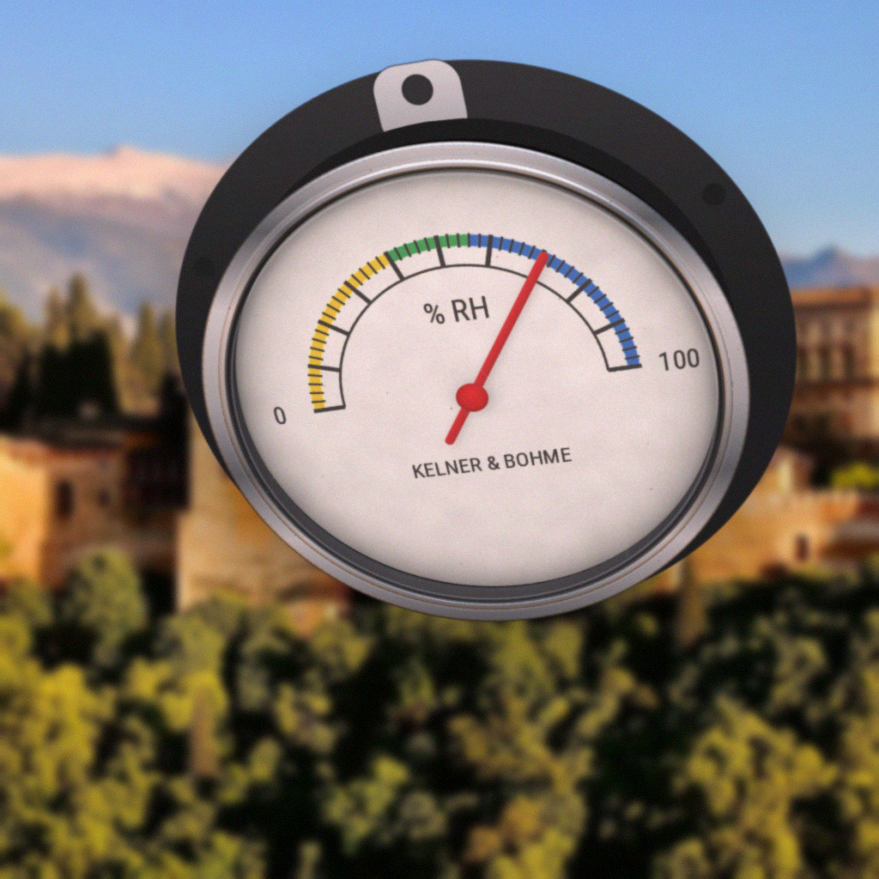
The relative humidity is 70; %
